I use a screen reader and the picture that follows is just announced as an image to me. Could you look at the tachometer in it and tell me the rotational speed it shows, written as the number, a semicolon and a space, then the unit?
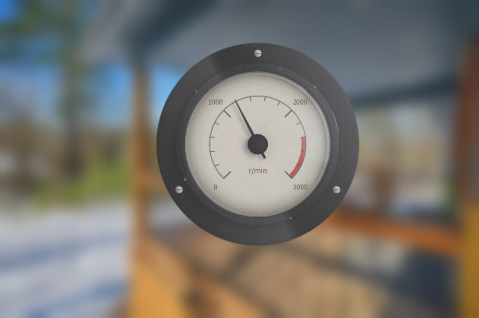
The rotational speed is 1200; rpm
